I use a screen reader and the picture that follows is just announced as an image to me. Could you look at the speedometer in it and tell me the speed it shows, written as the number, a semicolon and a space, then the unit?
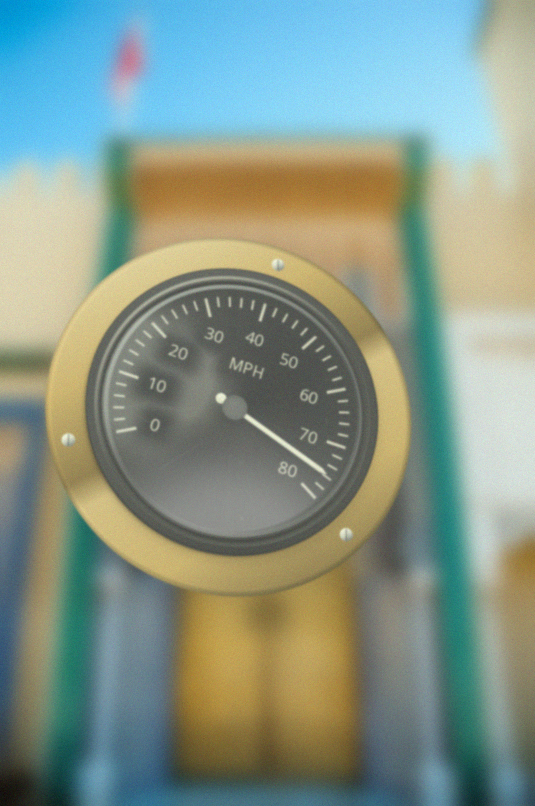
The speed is 76; mph
